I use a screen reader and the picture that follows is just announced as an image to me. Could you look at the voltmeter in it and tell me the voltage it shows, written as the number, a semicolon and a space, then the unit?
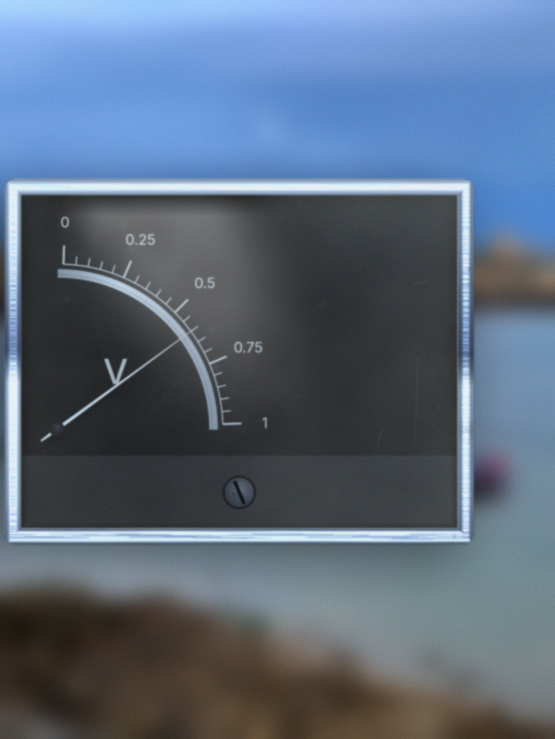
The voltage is 0.6; V
